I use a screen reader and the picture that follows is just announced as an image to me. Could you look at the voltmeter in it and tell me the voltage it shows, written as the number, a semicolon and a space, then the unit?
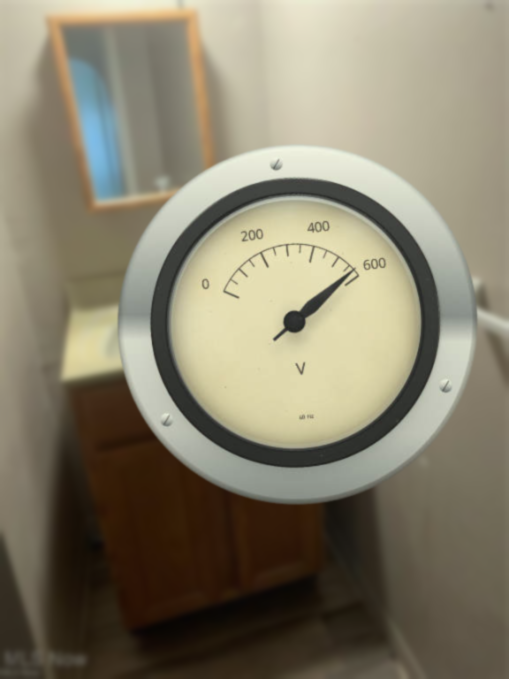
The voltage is 575; V
